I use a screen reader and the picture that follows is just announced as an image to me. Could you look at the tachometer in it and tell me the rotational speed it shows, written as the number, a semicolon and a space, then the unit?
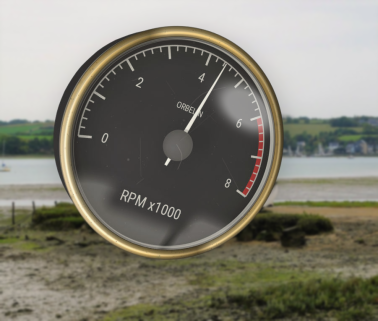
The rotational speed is 4400; rpm
